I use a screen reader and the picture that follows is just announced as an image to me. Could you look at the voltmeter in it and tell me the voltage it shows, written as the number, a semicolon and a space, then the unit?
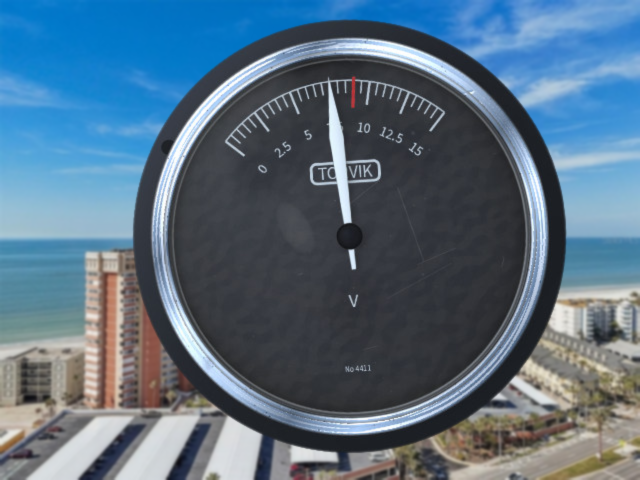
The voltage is 7.5; V
